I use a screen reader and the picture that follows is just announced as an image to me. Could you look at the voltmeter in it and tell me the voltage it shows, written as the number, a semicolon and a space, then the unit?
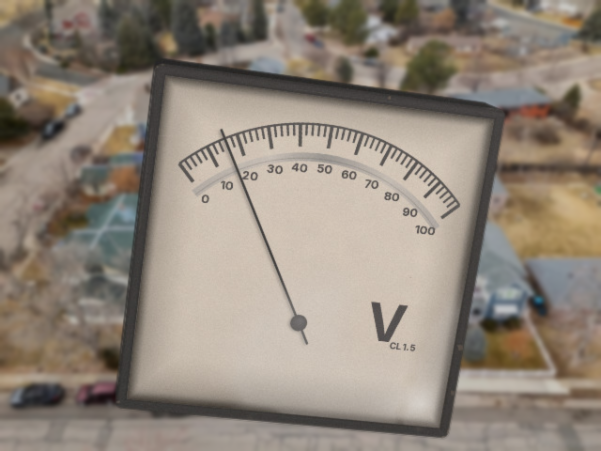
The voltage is 16; V
